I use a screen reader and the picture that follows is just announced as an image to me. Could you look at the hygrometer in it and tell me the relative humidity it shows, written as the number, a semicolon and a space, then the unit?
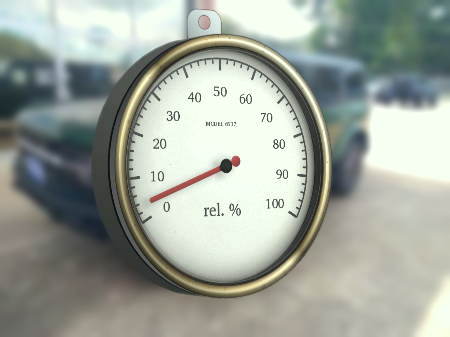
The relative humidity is 4; %
